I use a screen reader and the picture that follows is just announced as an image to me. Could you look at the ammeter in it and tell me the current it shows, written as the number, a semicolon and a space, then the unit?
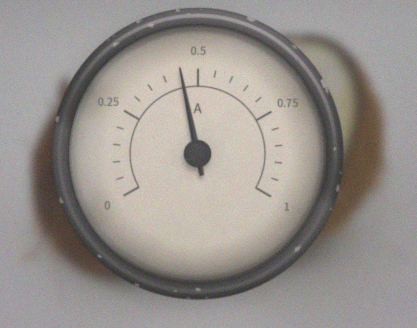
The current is 0.45; A
